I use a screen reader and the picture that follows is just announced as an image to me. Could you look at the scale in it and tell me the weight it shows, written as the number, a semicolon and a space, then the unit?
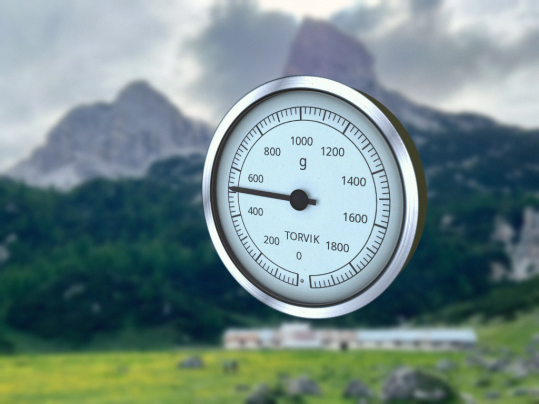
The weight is 520; g
